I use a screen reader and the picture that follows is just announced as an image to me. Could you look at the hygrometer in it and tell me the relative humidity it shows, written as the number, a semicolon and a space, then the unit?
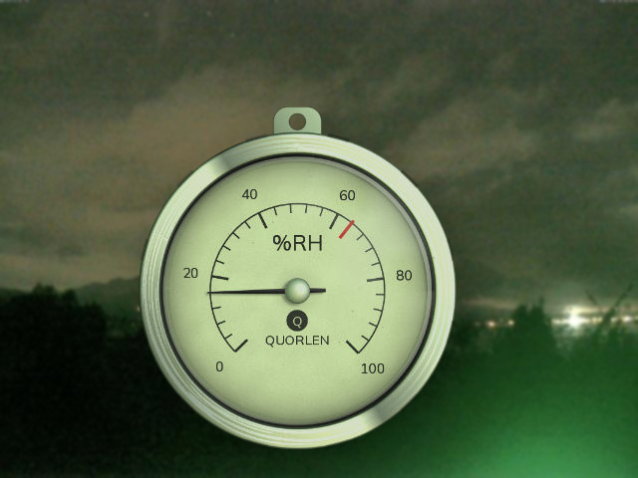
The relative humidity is 16; %
